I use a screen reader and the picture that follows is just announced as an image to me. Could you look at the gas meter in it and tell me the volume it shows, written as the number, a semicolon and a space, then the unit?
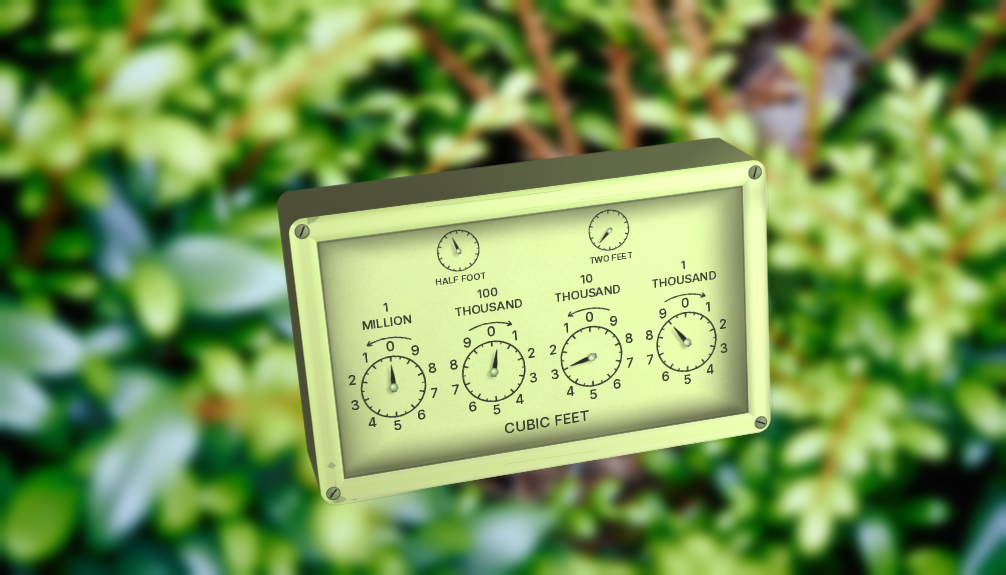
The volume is 2900; ft³
